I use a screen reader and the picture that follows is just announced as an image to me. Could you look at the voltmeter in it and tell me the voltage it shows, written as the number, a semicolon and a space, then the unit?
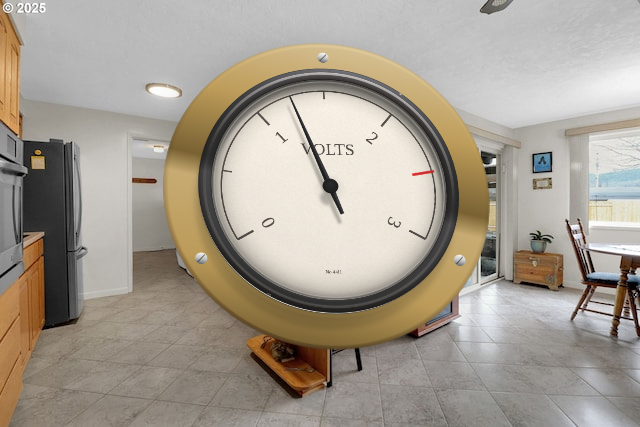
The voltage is 1.25; V
